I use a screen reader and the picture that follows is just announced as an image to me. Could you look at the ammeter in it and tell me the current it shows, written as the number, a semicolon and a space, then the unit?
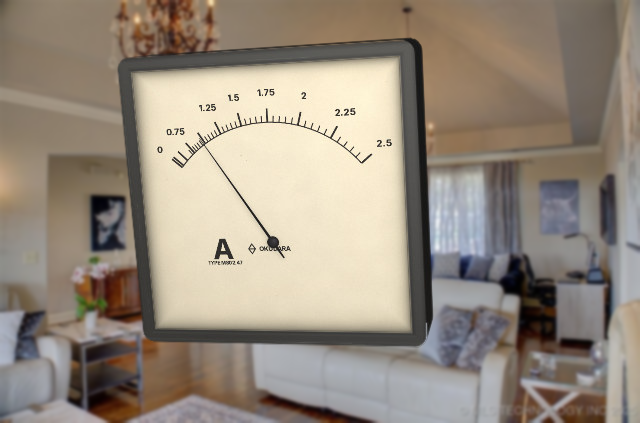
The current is 1; A
